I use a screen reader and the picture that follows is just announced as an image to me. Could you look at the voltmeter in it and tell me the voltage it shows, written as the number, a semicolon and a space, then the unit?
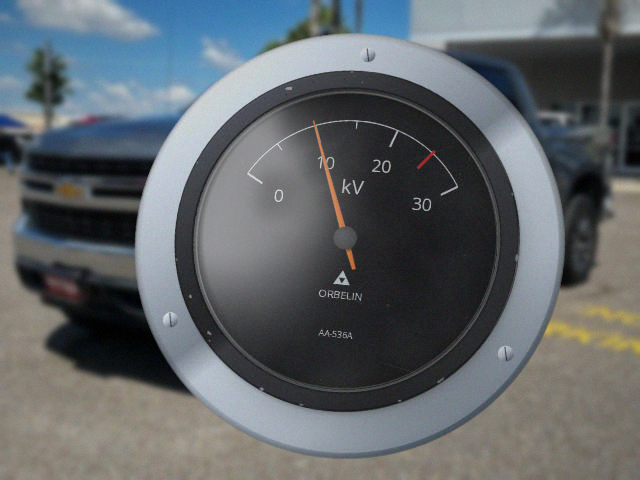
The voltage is 10; kV
